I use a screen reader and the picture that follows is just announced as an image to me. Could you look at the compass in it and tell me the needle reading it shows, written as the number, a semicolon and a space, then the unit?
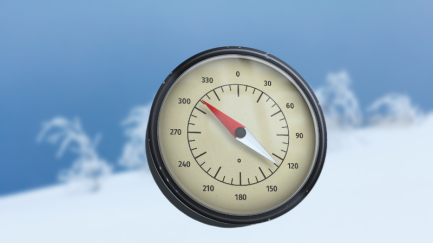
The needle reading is 310; °
